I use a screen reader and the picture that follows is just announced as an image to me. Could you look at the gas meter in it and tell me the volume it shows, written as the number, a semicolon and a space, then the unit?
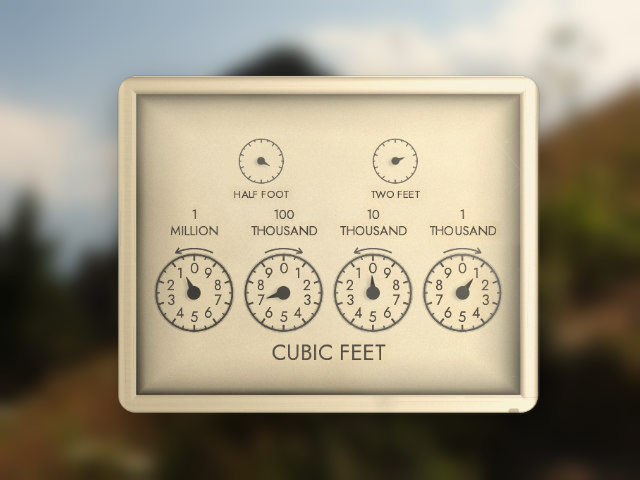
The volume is 70100; ft³
